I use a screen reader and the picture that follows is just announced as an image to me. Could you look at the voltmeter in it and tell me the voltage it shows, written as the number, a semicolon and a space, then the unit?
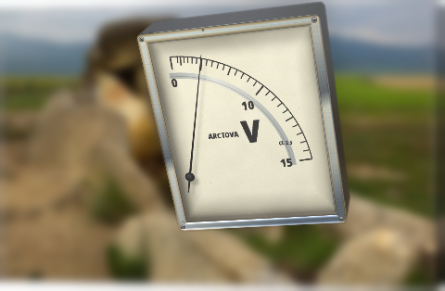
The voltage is 5; V
